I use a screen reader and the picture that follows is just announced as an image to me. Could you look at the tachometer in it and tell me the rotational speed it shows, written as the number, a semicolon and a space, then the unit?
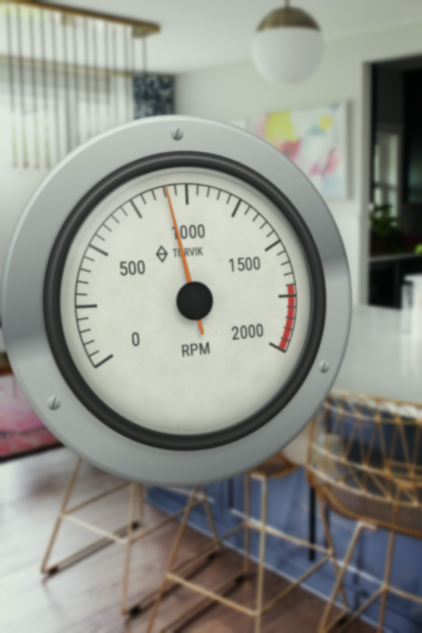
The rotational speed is 900; rpm
